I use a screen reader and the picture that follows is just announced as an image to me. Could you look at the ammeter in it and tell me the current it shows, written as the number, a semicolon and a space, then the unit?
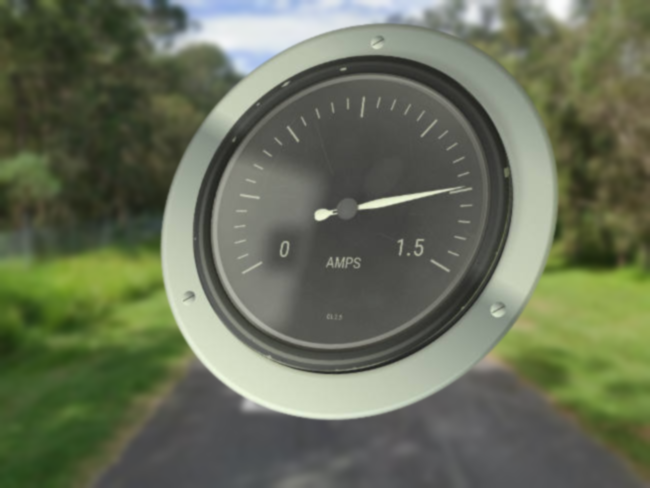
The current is 1.25; A
